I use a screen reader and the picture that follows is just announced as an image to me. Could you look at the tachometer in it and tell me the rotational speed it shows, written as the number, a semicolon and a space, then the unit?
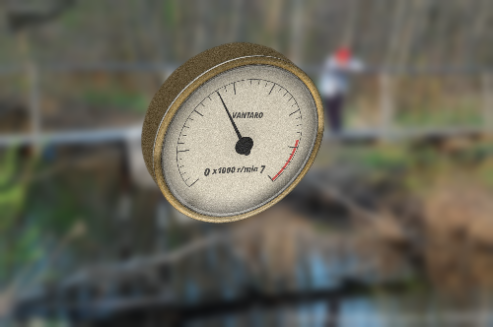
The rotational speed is 2600; rpm
